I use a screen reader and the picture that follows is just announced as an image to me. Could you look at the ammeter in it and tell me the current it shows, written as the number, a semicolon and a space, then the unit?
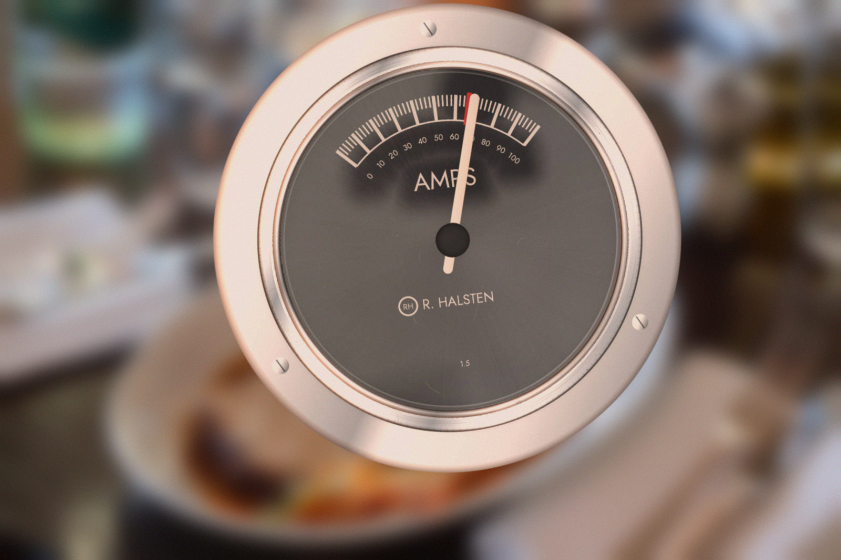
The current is 68; A
